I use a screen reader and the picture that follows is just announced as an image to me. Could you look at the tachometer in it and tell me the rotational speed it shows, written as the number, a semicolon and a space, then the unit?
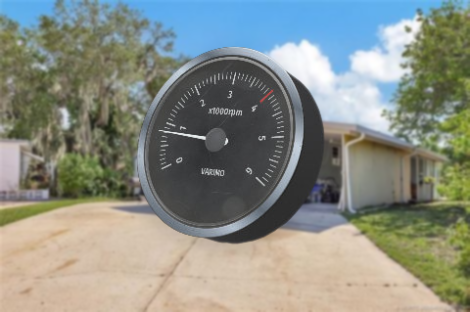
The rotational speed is 800; rpm
